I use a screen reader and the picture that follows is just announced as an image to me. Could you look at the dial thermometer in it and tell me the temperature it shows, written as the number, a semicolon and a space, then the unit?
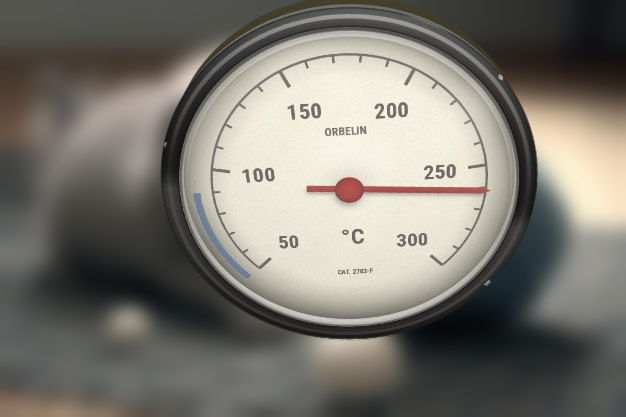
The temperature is 260; °C
